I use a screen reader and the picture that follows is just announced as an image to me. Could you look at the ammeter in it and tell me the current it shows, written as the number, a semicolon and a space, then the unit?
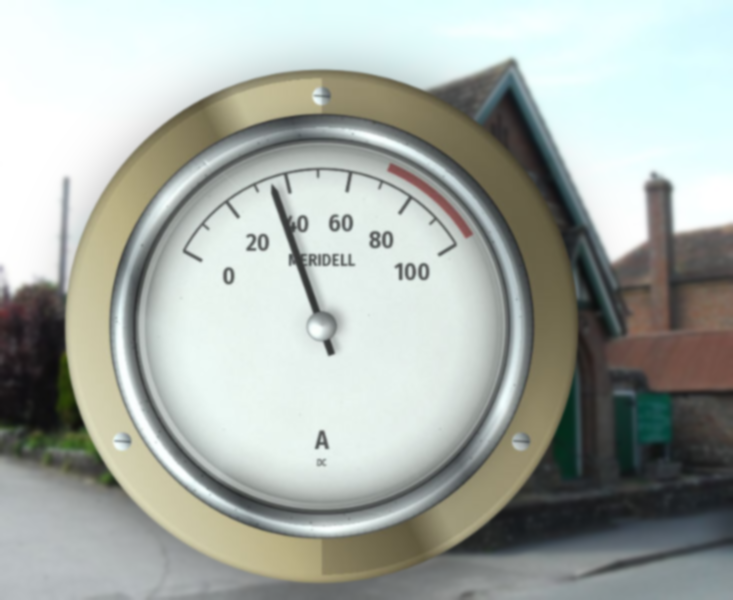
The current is 35; A
